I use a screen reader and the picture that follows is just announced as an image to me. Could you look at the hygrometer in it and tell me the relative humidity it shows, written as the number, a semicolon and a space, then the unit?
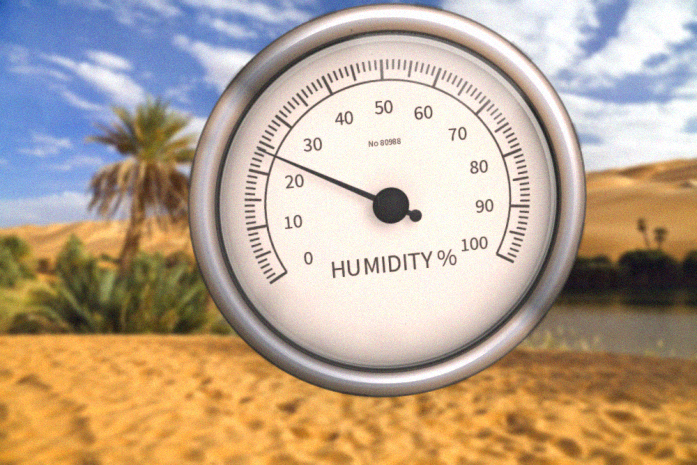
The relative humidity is 24; %
